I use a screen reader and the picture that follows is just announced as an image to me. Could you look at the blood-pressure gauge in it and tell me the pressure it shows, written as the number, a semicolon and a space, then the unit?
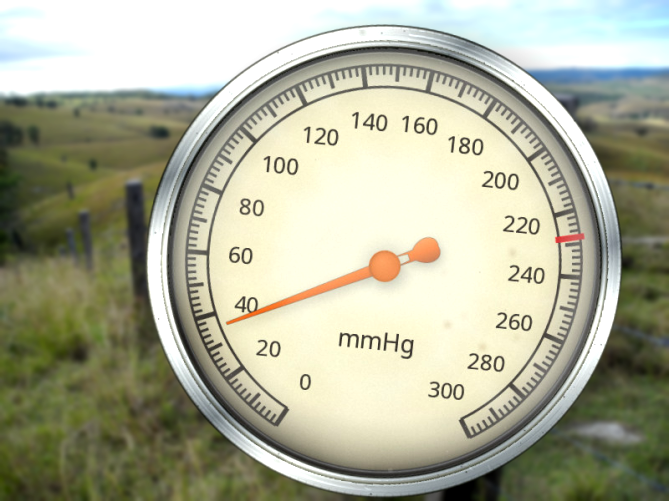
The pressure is 36; mmHg
